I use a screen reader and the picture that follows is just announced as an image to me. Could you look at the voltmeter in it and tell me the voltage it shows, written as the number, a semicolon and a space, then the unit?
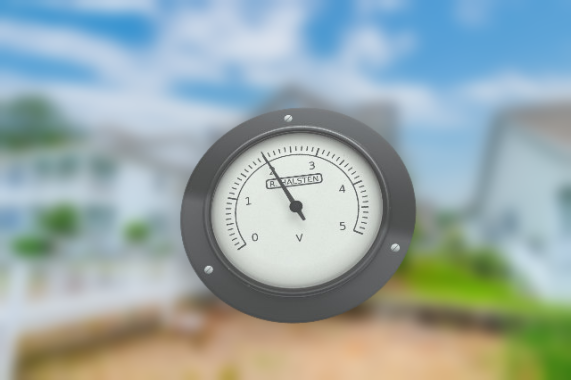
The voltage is 2; V
